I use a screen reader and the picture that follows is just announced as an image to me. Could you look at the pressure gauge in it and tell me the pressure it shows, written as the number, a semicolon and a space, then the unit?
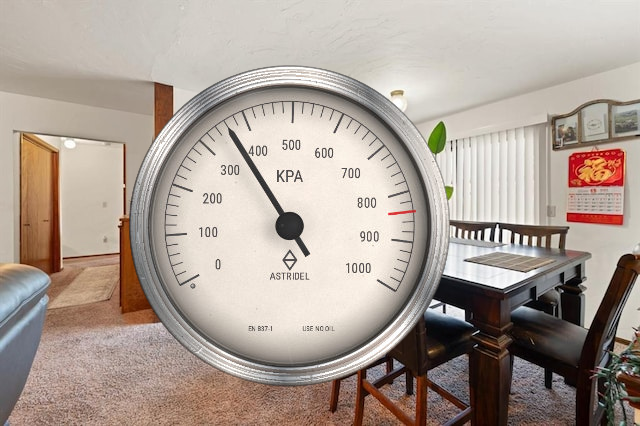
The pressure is 360; kPa
